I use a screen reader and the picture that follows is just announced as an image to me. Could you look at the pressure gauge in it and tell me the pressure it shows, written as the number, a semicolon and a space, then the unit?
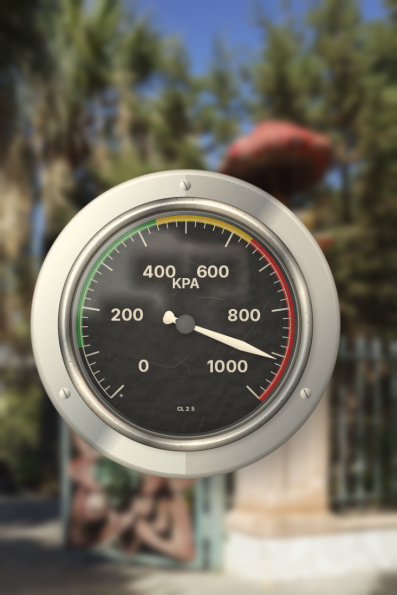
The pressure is 910; kPa
